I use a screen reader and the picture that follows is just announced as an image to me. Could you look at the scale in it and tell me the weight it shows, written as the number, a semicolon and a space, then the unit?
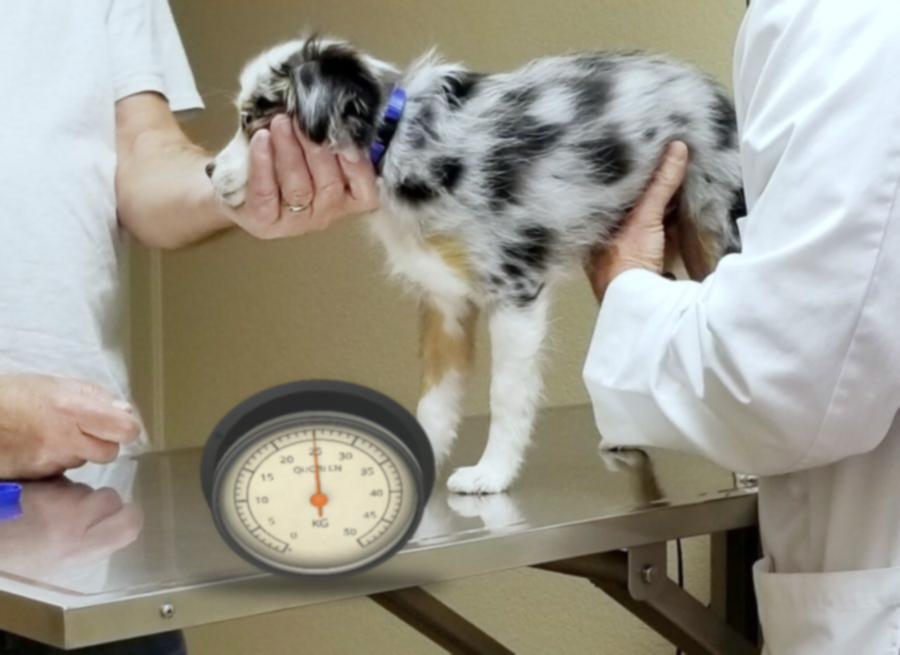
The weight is 25; kg
